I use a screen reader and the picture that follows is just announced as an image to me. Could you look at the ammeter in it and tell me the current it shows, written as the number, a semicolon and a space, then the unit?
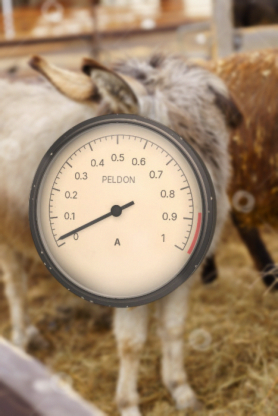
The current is 0.02; A
